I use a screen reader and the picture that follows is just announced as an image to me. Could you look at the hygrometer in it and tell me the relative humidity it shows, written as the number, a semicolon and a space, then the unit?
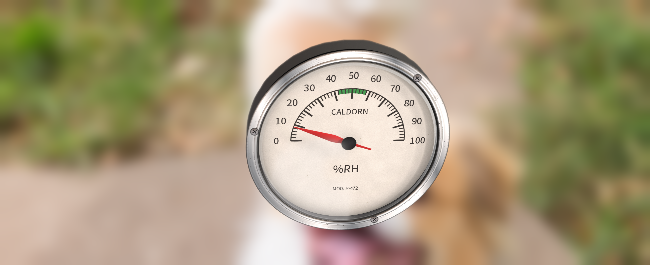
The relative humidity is 10; %
